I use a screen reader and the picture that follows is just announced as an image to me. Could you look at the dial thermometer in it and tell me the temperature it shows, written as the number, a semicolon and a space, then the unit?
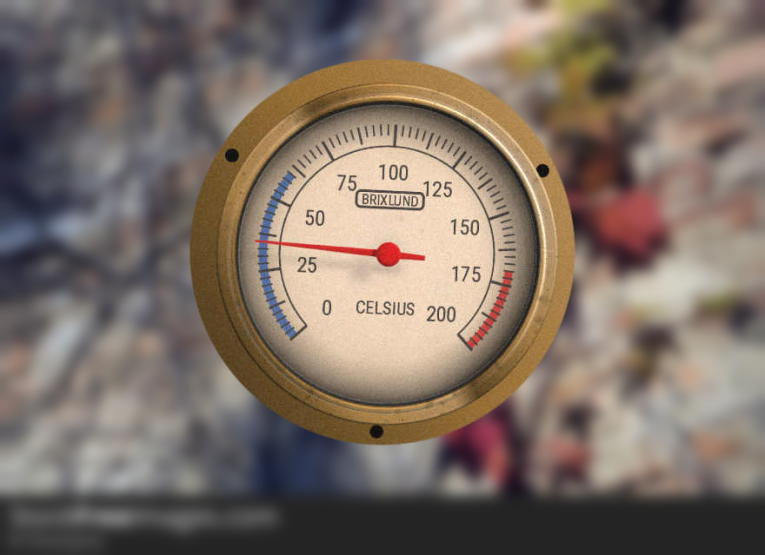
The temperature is 35; °C
